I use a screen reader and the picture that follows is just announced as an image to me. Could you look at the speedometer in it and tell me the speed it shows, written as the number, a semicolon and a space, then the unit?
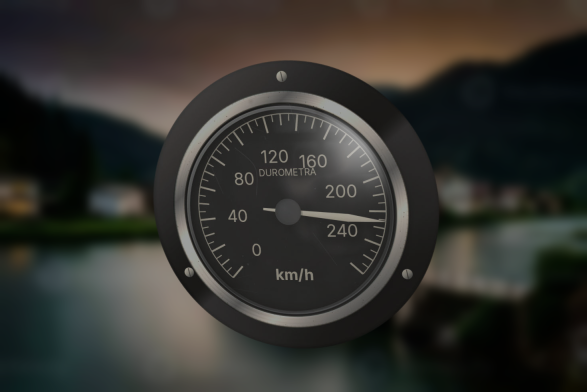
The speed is 225; km/h
